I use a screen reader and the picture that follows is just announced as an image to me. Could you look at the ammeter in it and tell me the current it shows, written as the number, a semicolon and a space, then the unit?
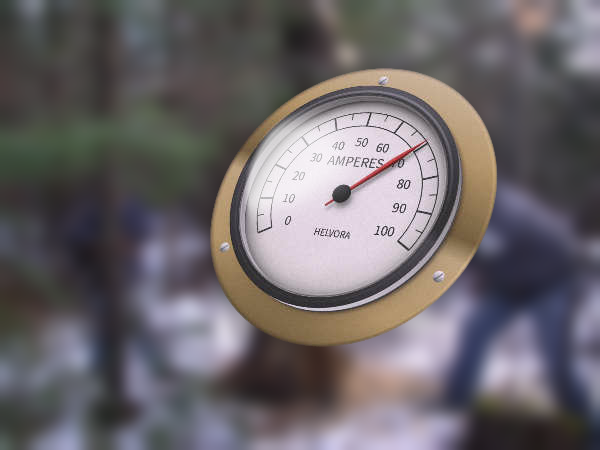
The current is 70; A
